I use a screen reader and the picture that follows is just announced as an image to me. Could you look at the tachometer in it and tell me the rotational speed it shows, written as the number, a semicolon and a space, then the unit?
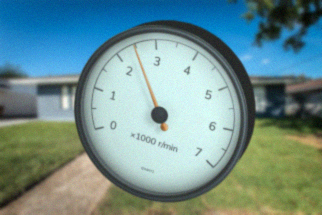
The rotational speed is 2500; rpm
